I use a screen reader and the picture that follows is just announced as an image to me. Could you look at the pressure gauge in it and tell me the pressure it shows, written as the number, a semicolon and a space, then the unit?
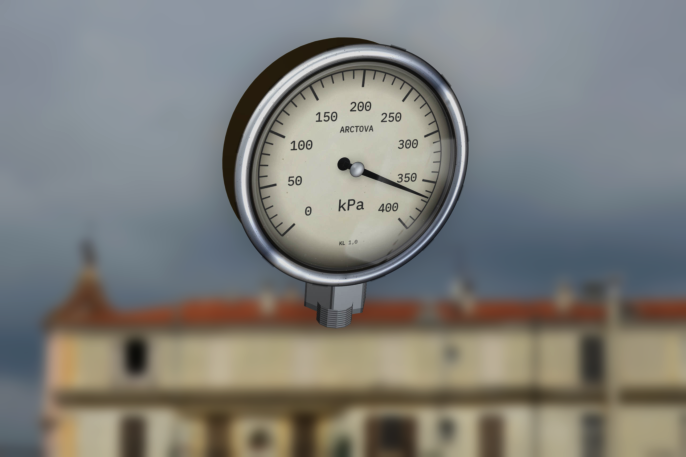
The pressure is 365; kPa
